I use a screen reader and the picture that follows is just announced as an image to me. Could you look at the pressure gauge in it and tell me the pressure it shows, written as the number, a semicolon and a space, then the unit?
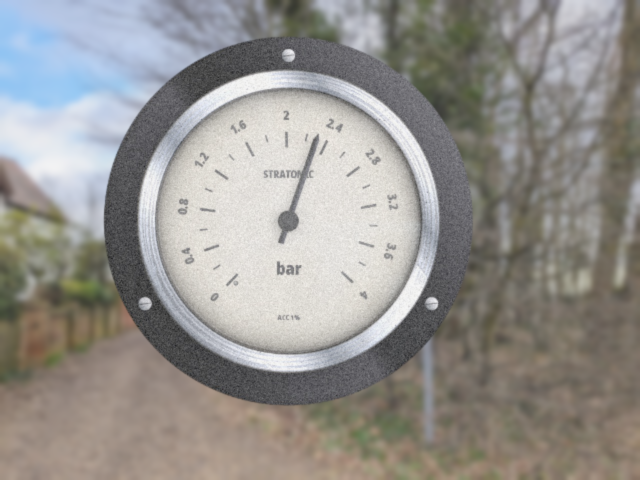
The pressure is 2.3; bar
